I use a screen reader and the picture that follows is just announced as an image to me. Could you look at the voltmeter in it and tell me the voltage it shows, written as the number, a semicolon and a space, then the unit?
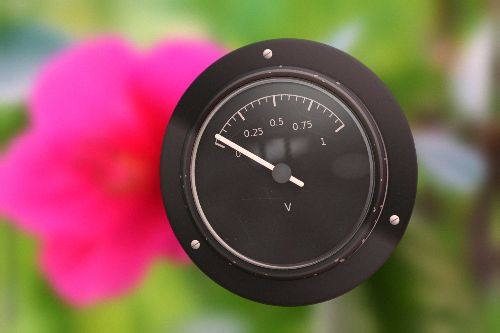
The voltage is 0.05; V
